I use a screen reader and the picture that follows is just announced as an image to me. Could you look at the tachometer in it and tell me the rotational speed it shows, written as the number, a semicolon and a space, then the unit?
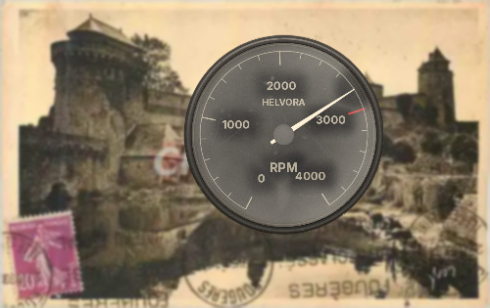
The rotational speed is 2800; rpm
